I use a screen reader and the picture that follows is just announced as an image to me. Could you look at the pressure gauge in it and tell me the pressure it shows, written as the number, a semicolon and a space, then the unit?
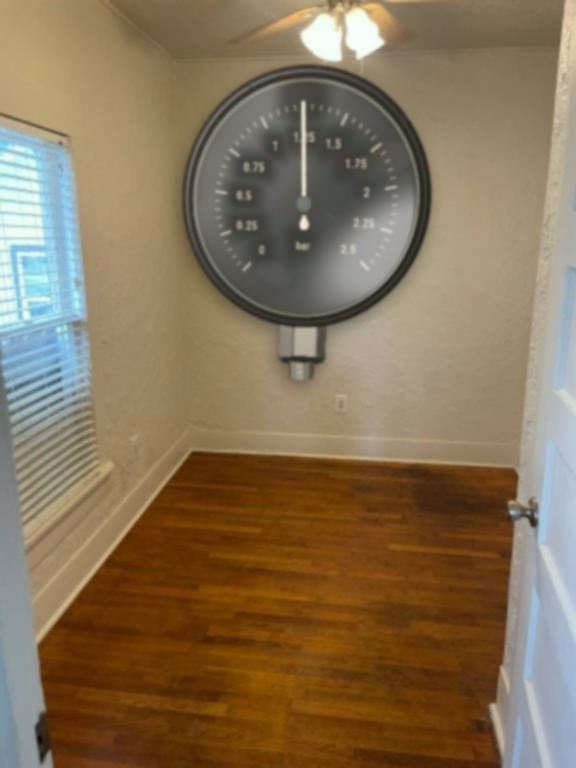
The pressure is 1.25; bar
